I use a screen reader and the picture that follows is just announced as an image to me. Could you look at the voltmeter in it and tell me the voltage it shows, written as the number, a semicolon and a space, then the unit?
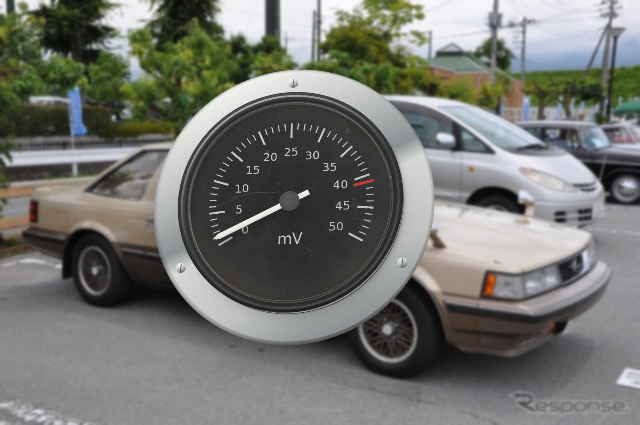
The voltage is 1; mV
